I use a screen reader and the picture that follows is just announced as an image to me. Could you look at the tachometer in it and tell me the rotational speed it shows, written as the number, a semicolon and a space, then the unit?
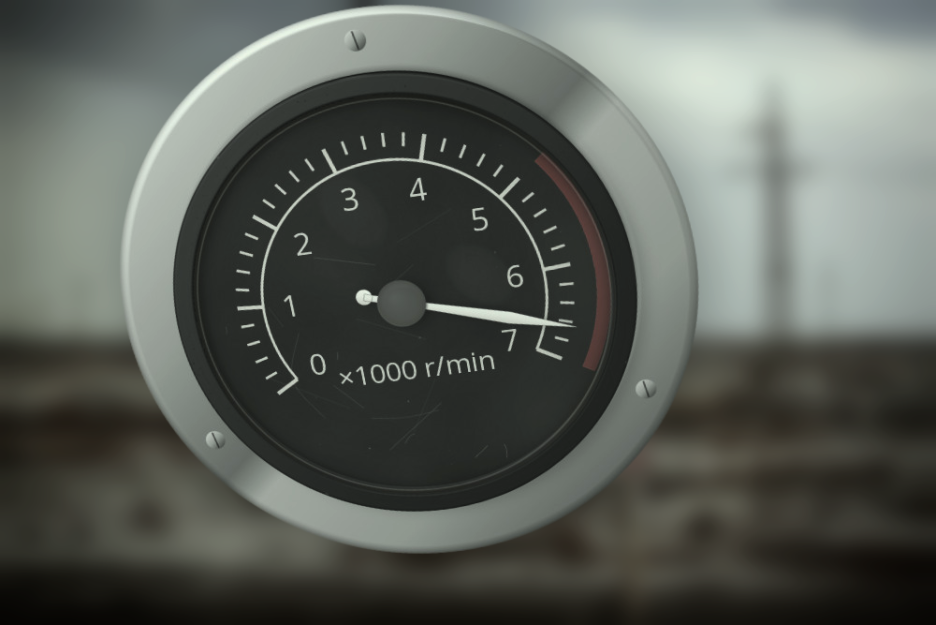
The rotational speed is 6600; rpm
